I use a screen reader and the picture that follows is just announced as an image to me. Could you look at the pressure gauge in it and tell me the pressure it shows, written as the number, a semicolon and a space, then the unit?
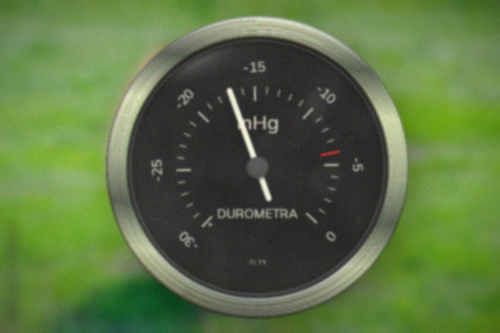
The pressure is -17; inHg
